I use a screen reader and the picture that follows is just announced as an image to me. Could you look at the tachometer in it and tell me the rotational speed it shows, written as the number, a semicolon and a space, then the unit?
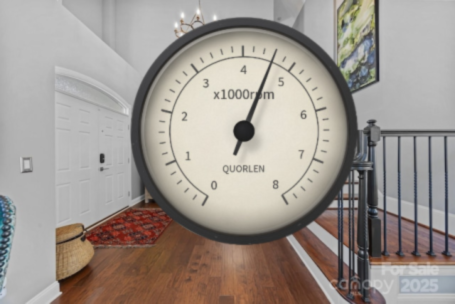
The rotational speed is 4600; rpm
